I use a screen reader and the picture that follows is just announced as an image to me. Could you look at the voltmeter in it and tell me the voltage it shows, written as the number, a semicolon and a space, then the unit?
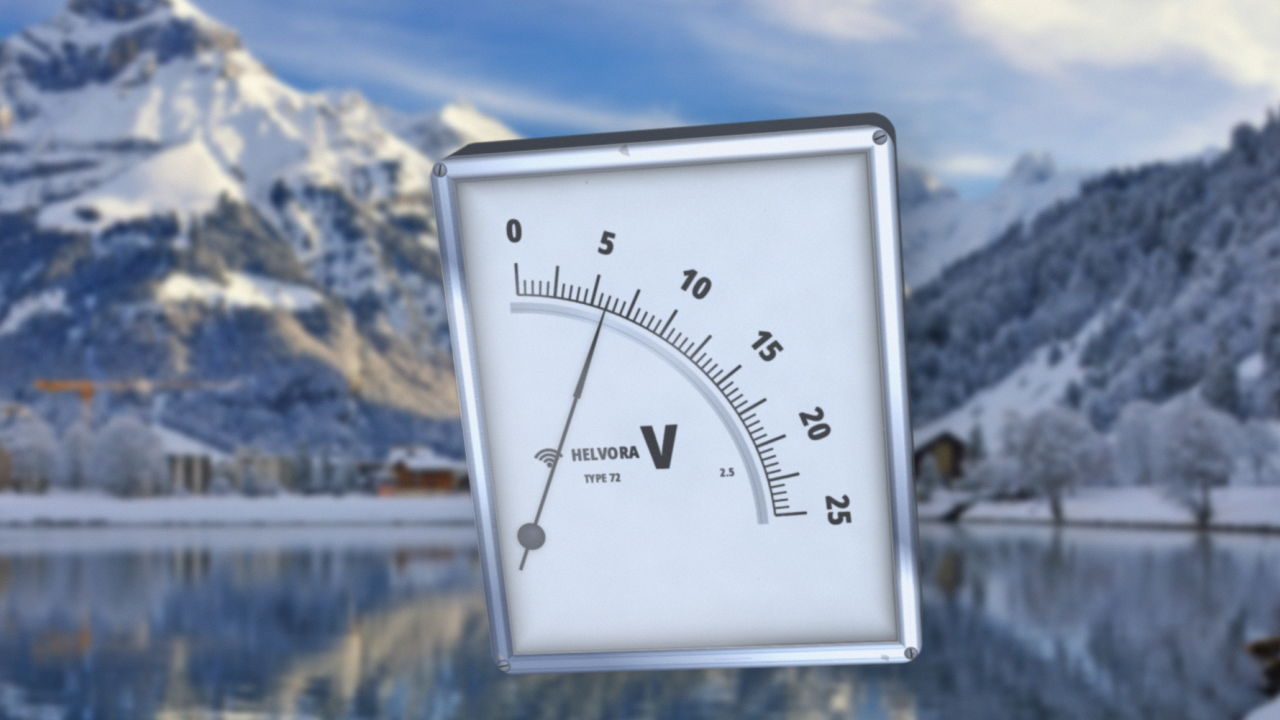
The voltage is 6; V
